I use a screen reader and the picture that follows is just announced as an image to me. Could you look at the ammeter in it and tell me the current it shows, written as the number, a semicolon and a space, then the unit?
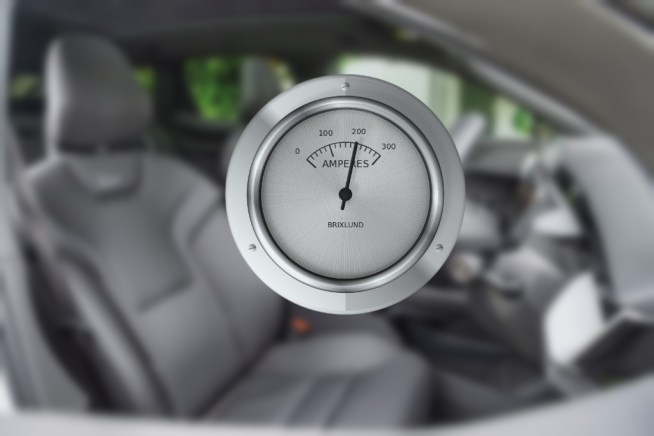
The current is 200; A
